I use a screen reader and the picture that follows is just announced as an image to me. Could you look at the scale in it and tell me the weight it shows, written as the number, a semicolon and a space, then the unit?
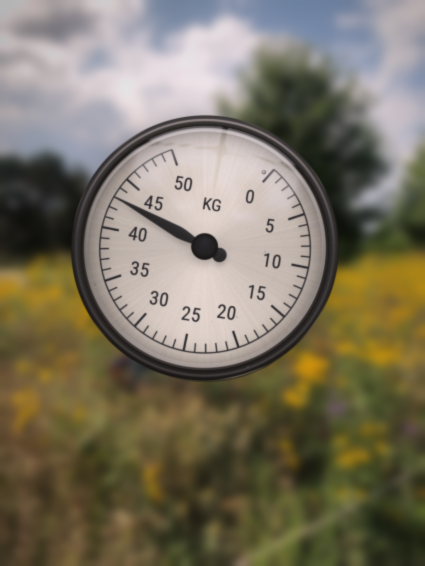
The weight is 43; kg
